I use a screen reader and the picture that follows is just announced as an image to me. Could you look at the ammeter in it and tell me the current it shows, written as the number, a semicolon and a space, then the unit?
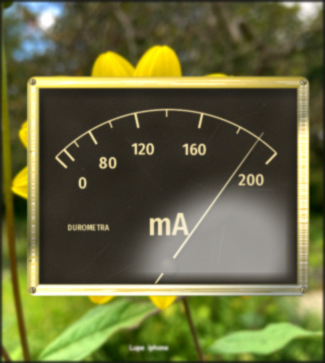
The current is 190; mA
